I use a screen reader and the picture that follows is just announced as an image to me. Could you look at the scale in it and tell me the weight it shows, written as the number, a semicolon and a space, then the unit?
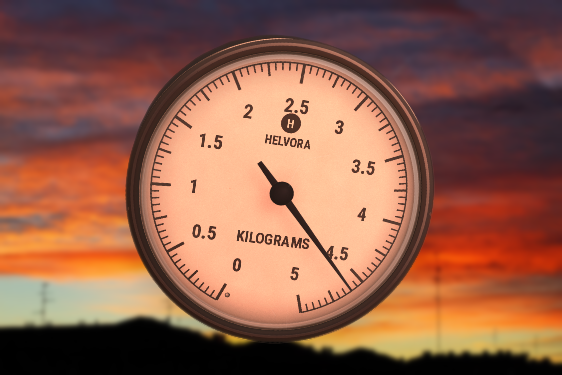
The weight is 4.6; kg
